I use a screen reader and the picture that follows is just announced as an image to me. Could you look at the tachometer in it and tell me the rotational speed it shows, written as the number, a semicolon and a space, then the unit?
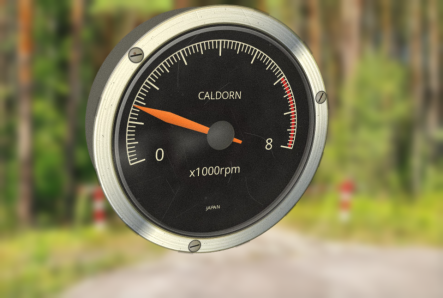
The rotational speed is 1400; rpm
